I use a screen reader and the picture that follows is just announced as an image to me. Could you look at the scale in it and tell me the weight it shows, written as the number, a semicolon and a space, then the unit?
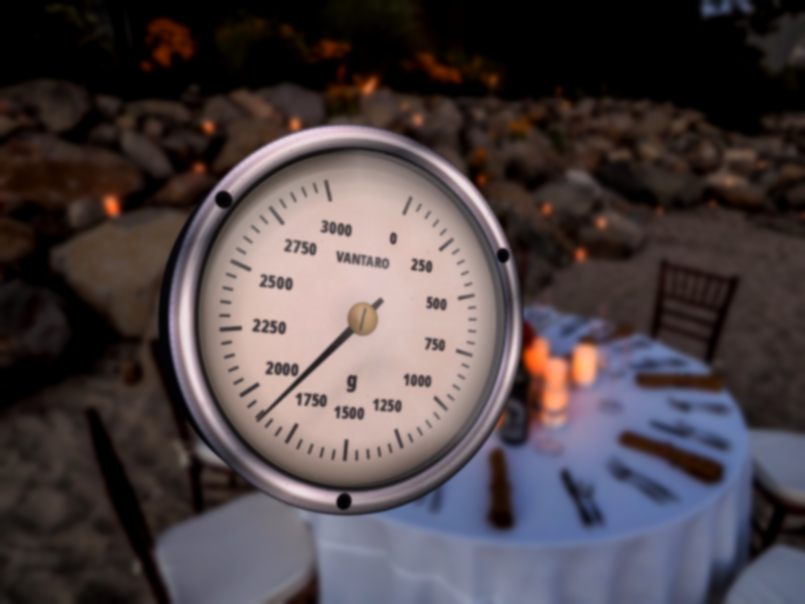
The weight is 1900; g
